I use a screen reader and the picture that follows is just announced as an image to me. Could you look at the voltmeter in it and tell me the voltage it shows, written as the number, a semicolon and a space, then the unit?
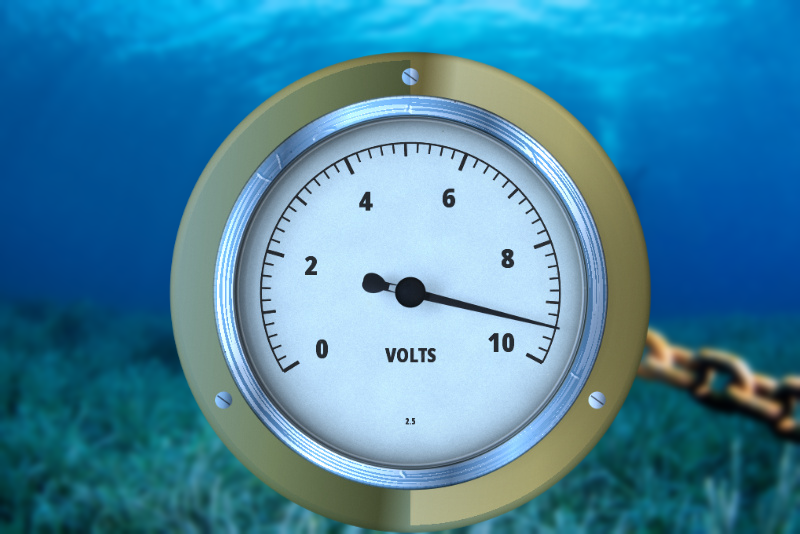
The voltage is 9.4; V
